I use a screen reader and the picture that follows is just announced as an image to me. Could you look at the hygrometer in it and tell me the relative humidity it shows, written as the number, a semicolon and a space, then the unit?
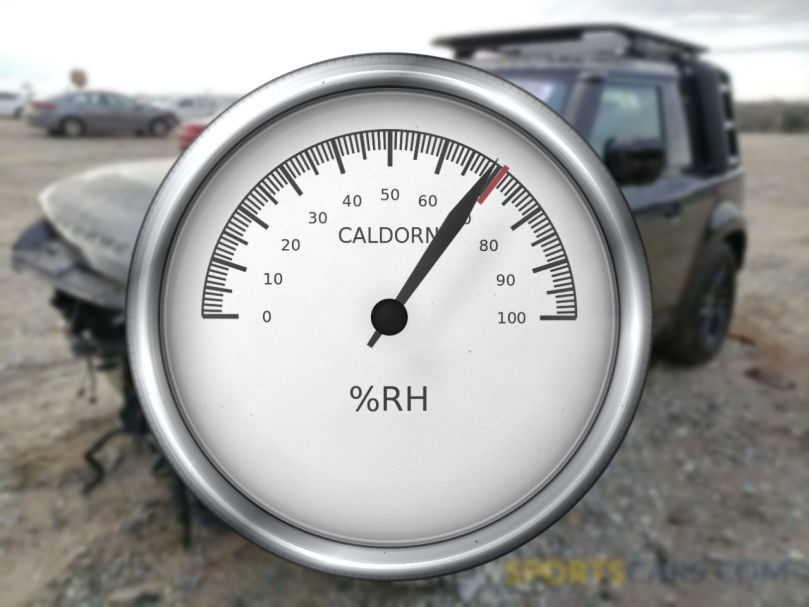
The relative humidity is 69; %
